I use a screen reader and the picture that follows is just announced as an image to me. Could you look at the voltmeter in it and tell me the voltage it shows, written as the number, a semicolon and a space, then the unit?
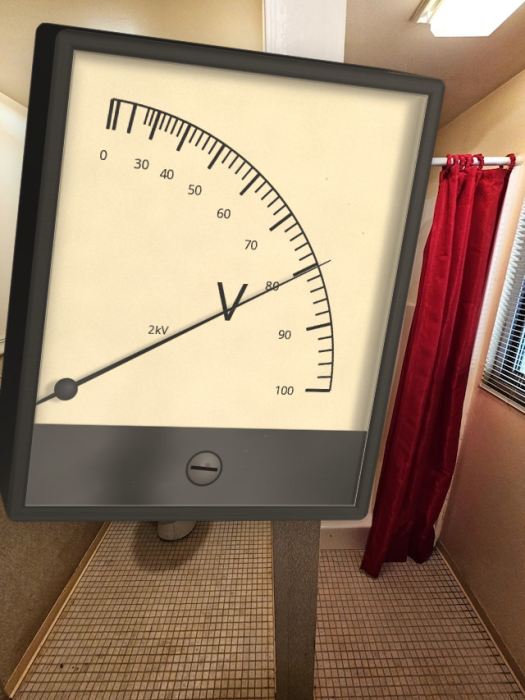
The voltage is 80; V
